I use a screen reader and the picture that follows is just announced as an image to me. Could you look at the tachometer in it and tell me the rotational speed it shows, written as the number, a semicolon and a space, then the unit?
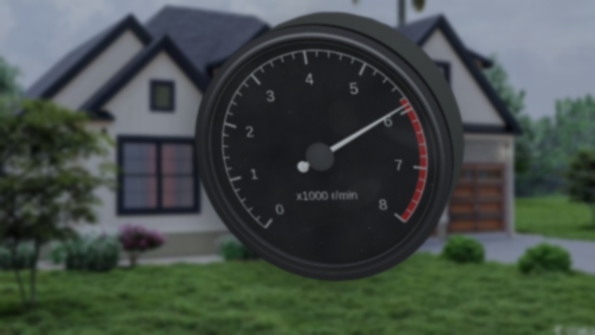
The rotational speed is 5900; rpm
